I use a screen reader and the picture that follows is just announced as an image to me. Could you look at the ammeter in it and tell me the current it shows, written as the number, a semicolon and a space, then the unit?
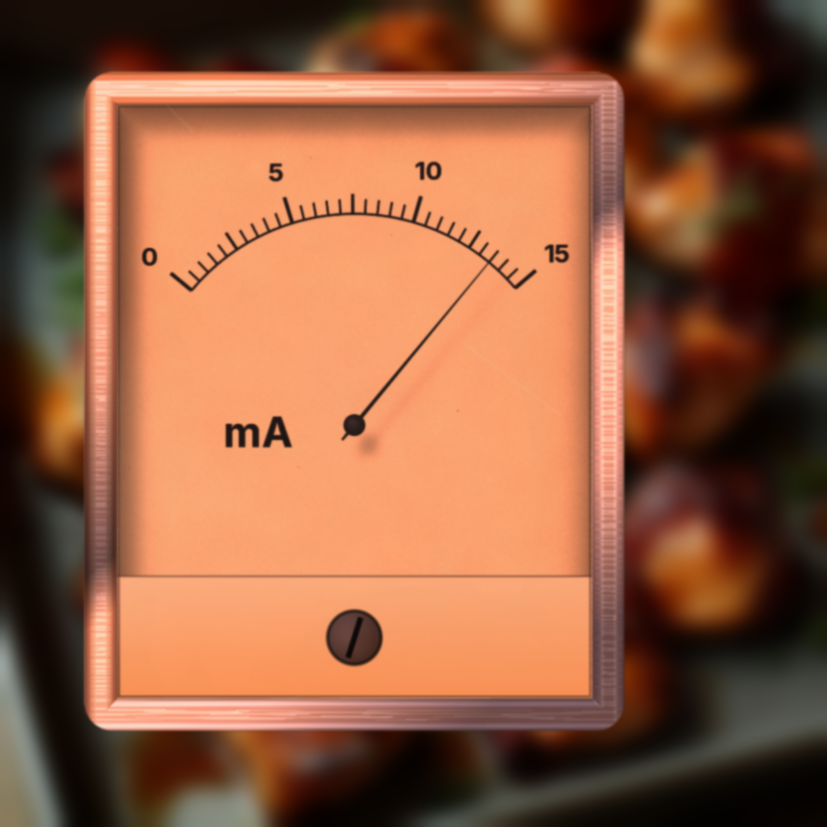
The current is 13.5; mA
